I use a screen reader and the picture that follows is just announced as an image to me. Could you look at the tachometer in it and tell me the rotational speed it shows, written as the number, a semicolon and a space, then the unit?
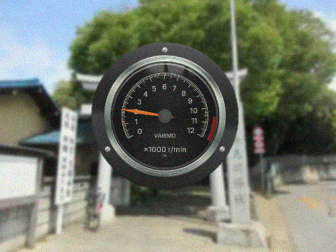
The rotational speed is 2000; rpm
